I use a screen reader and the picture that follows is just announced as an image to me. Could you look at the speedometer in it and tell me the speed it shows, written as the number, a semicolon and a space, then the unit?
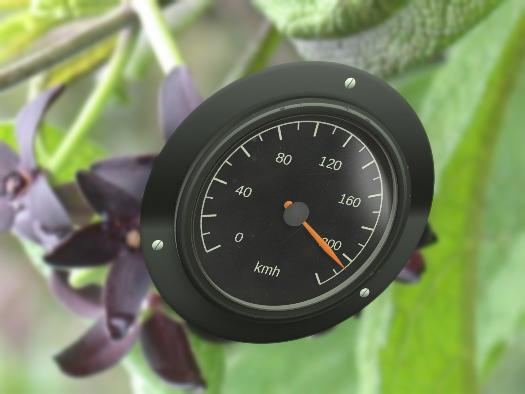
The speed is 205; km/h
